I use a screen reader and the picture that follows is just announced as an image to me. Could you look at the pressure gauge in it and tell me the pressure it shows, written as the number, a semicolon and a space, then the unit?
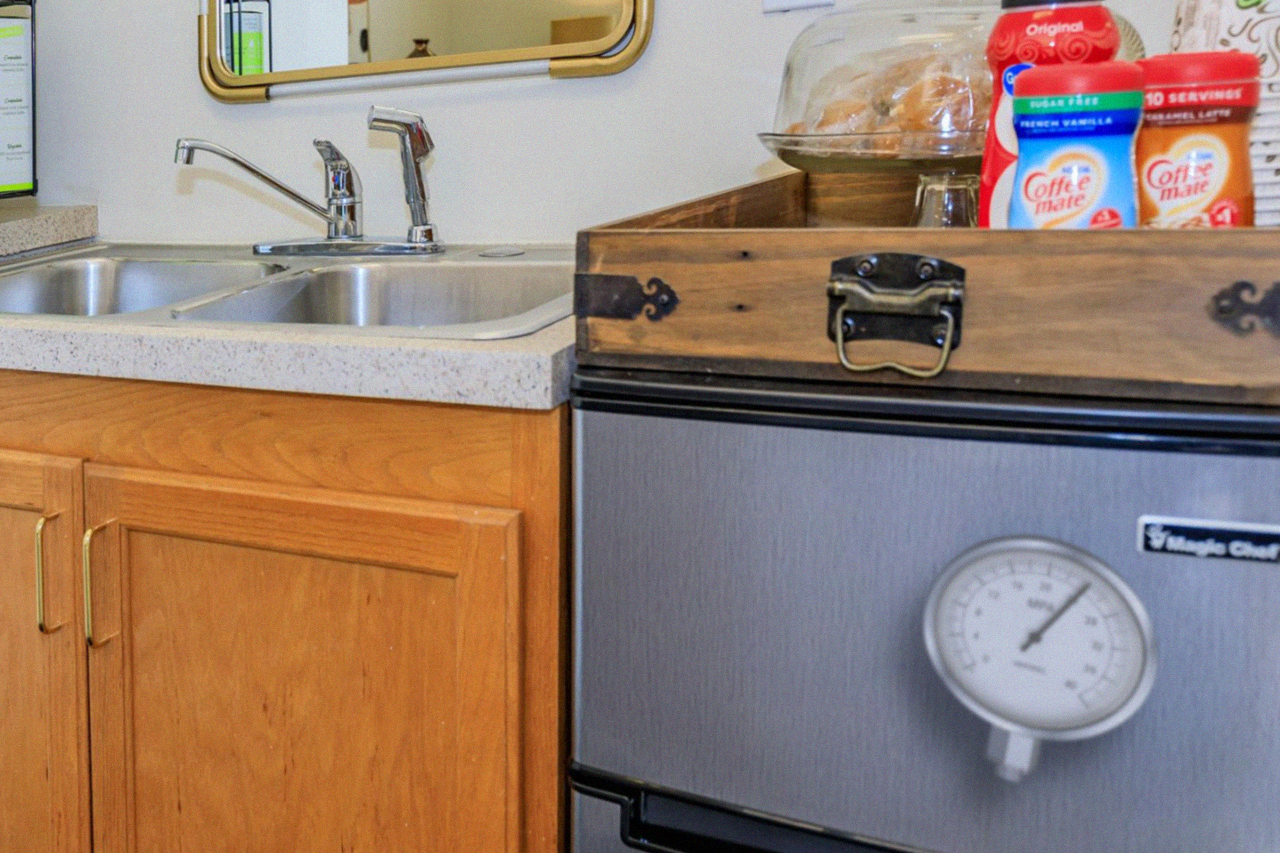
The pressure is 24; MPa
